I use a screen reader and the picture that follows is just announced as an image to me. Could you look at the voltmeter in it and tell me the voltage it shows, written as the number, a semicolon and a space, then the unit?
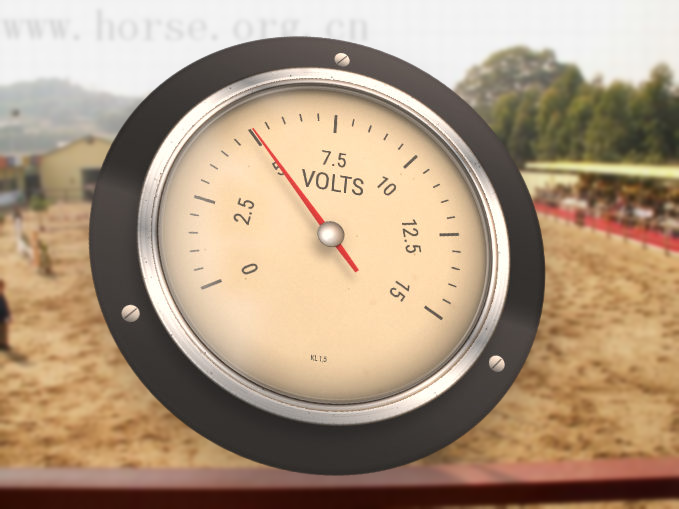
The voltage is 5; V
